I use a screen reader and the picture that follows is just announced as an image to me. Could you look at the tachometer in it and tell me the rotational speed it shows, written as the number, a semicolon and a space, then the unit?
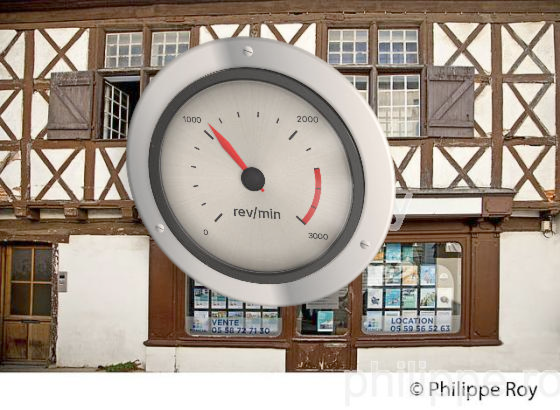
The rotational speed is 1100; rpm
